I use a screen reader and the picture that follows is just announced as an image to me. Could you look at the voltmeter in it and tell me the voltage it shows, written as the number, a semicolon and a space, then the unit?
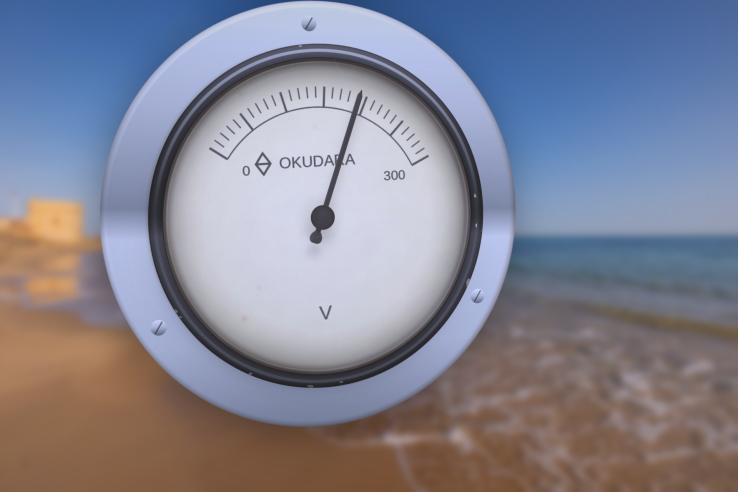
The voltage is 190; V
